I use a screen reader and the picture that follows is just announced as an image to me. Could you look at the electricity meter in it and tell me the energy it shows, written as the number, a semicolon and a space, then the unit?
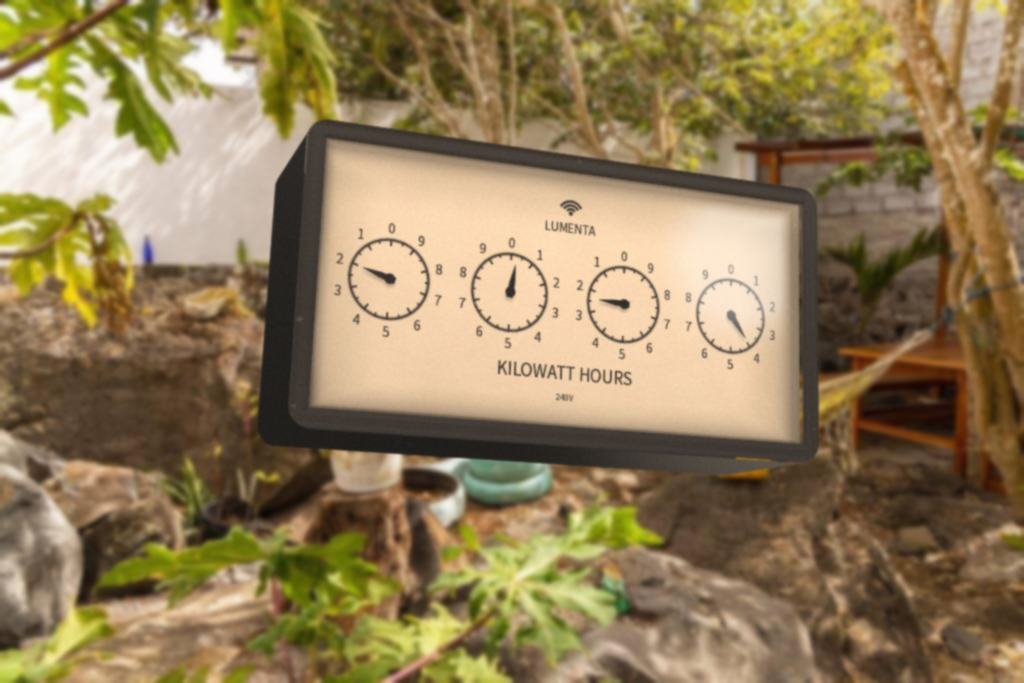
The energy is 2024; kWh
